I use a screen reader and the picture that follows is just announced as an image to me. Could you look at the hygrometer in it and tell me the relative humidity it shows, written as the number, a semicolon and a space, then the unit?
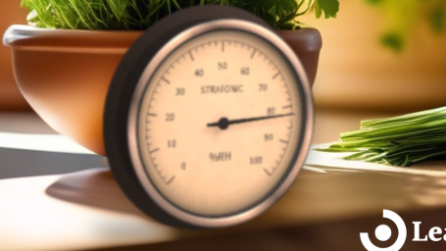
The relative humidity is 82; %
